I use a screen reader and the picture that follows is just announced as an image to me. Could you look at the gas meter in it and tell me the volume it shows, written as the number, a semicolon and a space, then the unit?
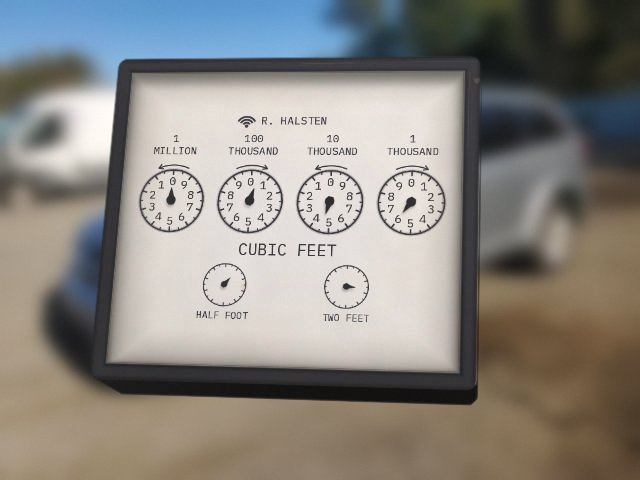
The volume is 4600; ft³
